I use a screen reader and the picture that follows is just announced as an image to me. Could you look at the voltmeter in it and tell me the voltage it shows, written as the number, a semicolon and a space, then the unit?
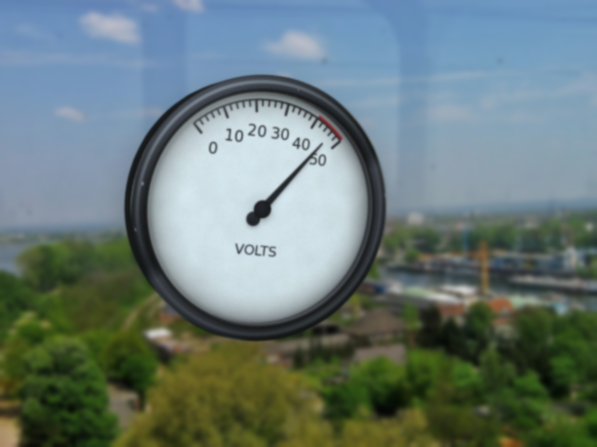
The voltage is 46; V
